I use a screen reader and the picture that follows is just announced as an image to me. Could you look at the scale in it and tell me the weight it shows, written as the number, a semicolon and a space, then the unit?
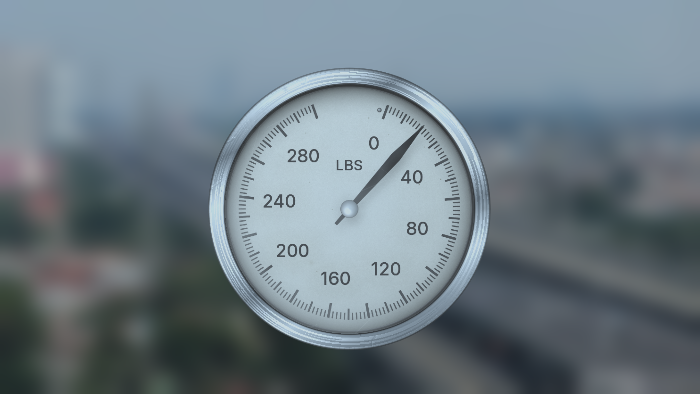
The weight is 20; lb
